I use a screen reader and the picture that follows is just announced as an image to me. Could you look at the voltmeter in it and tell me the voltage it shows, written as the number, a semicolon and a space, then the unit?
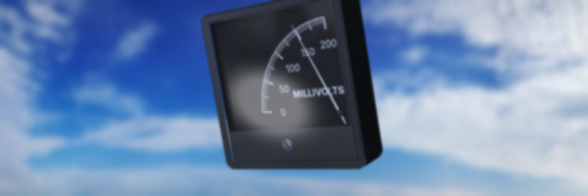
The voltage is 150; mV
